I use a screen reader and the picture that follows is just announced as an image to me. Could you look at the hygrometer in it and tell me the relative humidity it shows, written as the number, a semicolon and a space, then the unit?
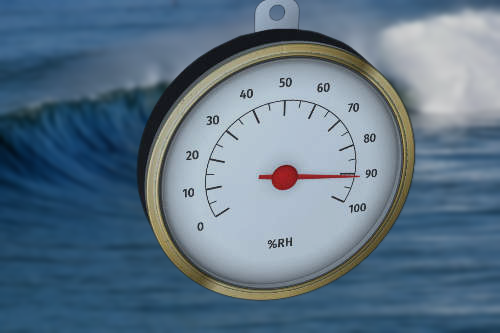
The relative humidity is 90; %
